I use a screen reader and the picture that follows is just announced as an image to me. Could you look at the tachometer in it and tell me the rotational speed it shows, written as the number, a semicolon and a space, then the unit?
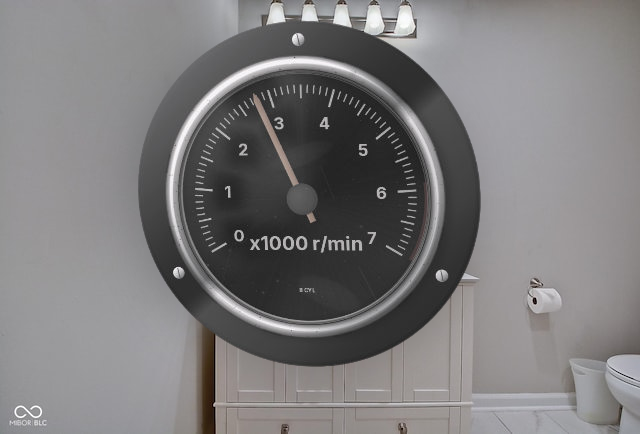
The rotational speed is 2800; rpm
